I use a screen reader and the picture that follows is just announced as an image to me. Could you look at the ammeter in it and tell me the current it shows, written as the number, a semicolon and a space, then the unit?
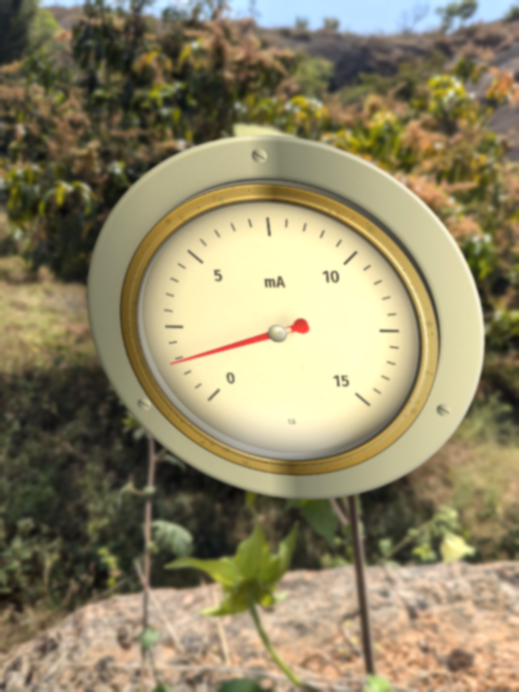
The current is 1.5; mA
